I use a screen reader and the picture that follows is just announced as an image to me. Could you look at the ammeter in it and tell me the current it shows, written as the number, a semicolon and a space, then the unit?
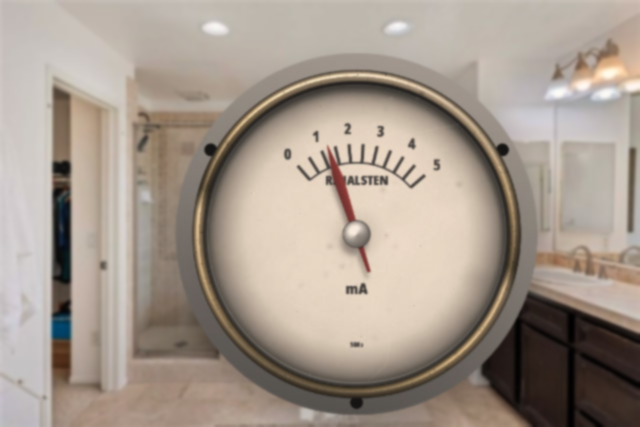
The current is 1.25; mA
